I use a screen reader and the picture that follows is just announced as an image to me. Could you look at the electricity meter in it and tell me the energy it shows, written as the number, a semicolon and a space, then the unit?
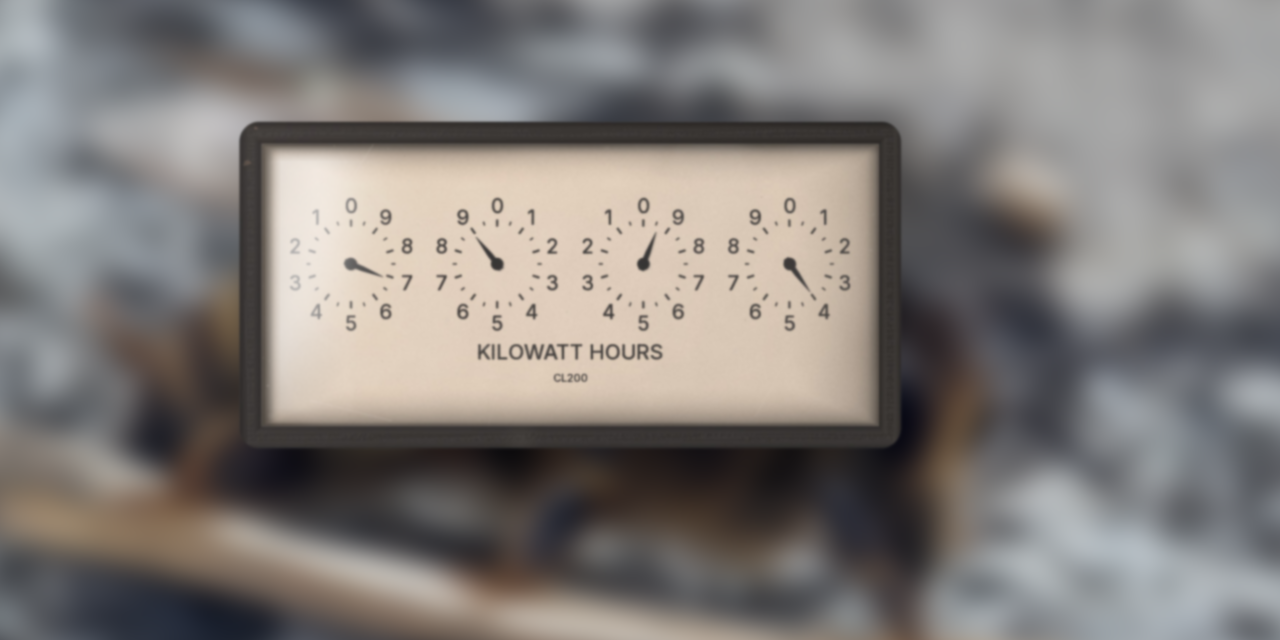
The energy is 6894; kWh
